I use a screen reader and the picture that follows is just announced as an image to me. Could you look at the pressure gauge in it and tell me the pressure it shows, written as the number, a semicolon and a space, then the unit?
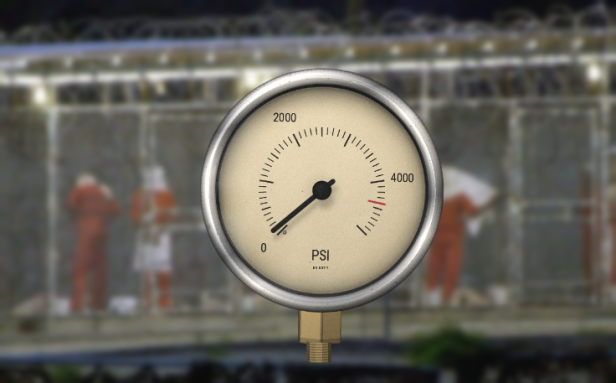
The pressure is 100; psi
